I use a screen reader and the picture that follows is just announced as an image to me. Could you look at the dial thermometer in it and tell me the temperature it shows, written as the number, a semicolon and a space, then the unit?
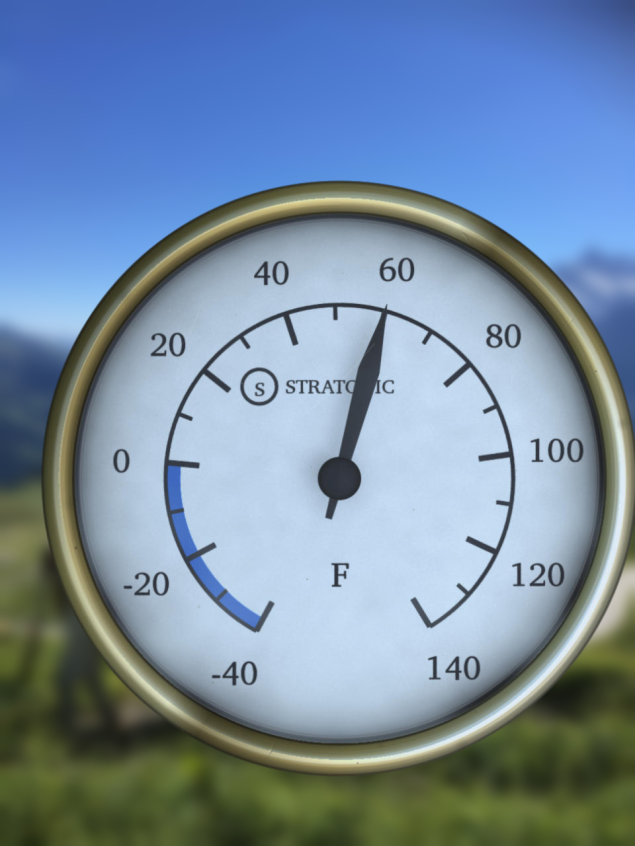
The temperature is 60; °F
